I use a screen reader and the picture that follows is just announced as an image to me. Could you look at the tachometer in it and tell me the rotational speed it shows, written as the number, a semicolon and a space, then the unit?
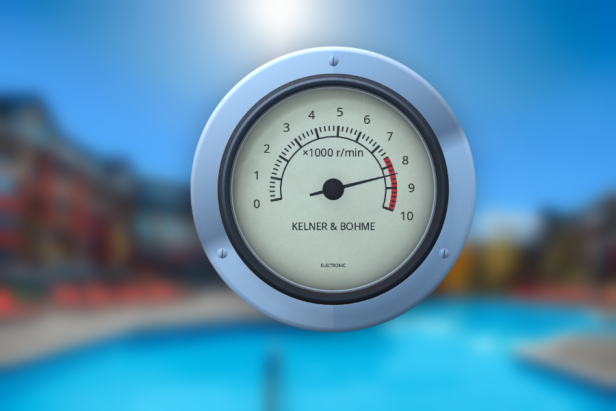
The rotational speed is 8400; rpm
